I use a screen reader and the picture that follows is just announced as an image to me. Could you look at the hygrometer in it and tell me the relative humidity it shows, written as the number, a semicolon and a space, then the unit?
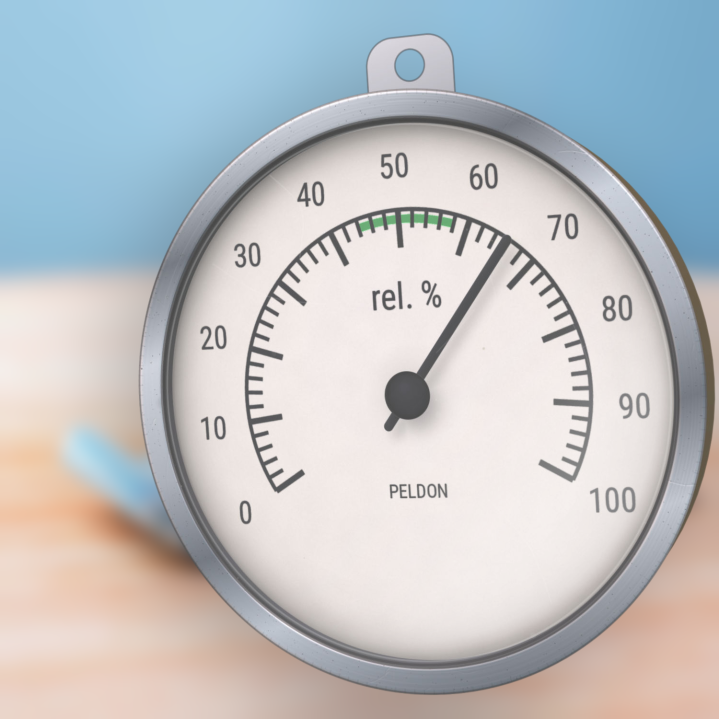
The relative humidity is 66; %
